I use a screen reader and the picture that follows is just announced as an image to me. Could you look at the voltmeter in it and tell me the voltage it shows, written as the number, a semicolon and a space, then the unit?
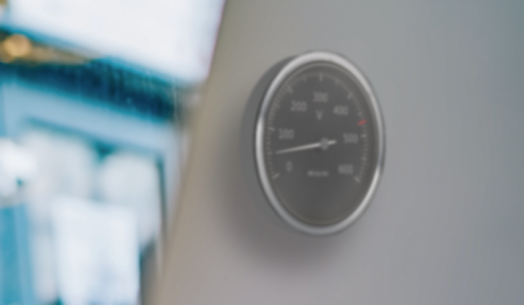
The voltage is 50; V
